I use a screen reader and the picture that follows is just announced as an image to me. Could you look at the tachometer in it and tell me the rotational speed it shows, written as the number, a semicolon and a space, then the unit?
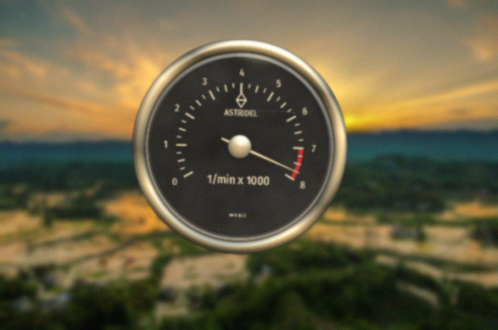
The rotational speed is 7750; rpm
